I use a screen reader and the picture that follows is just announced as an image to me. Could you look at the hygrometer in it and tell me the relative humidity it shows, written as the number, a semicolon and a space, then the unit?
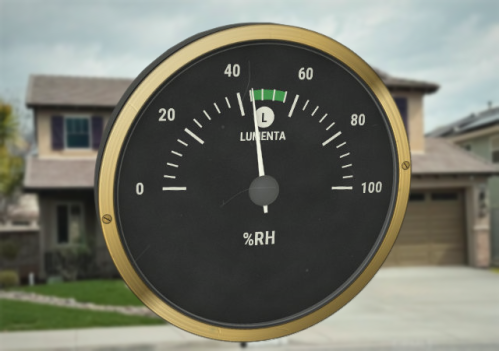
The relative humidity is 44; %
